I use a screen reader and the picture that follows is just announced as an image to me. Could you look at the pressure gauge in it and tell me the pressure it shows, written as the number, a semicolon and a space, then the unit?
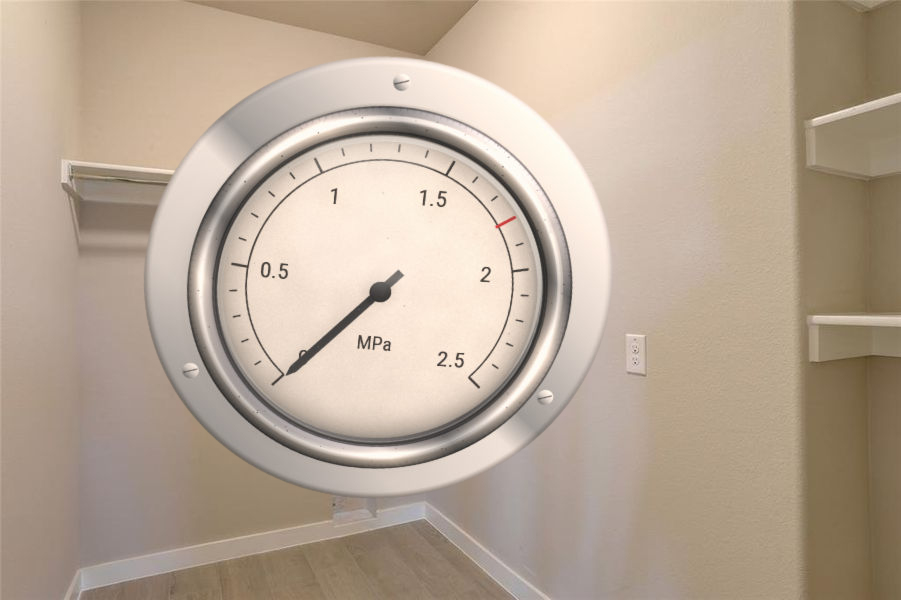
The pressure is 0; MPa
